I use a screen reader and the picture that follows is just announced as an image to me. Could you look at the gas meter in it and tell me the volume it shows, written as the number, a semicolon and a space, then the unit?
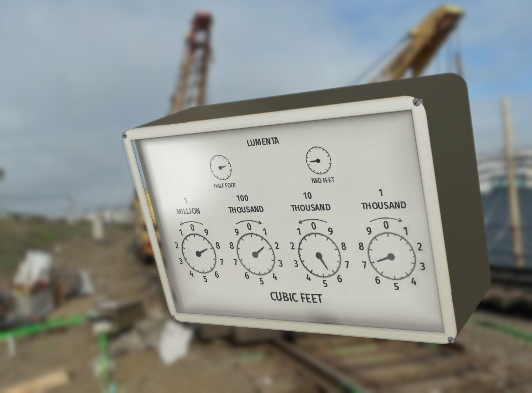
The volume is 815700; ft³
